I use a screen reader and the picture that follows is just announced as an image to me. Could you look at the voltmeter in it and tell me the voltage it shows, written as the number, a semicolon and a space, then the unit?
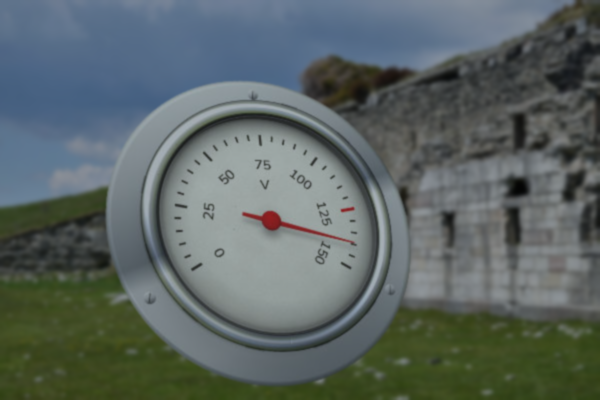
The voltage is 140; V
